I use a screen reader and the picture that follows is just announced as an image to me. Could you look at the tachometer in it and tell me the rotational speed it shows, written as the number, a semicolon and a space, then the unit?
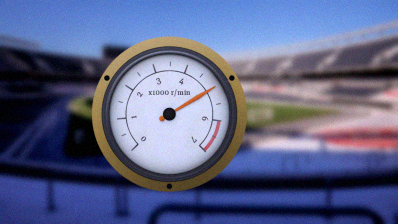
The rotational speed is 5000; rpm
